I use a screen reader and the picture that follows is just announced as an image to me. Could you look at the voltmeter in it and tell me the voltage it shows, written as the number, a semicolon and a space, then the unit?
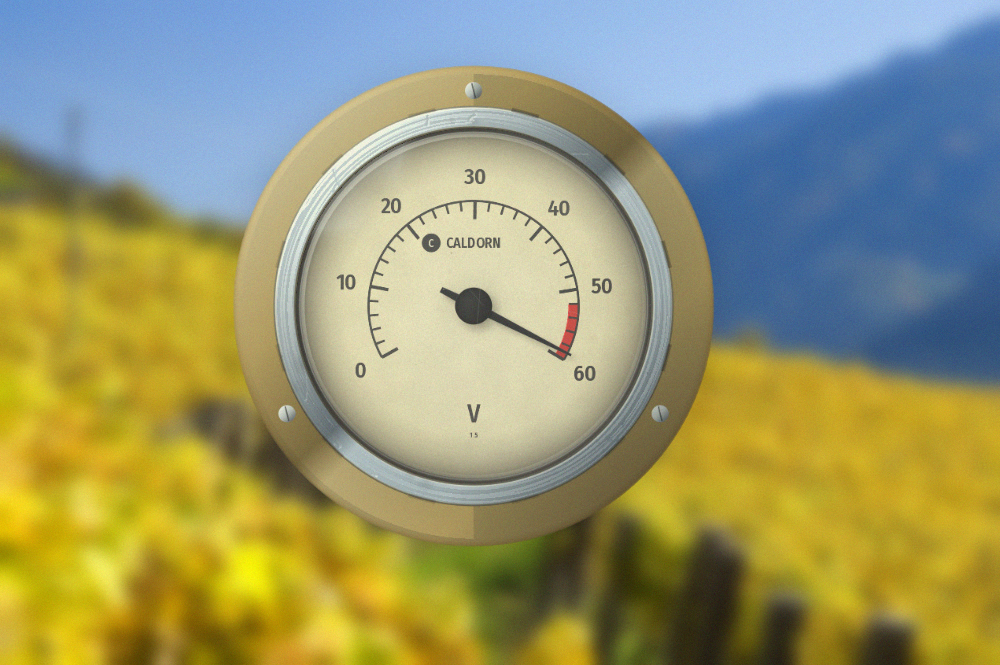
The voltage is 59; V
